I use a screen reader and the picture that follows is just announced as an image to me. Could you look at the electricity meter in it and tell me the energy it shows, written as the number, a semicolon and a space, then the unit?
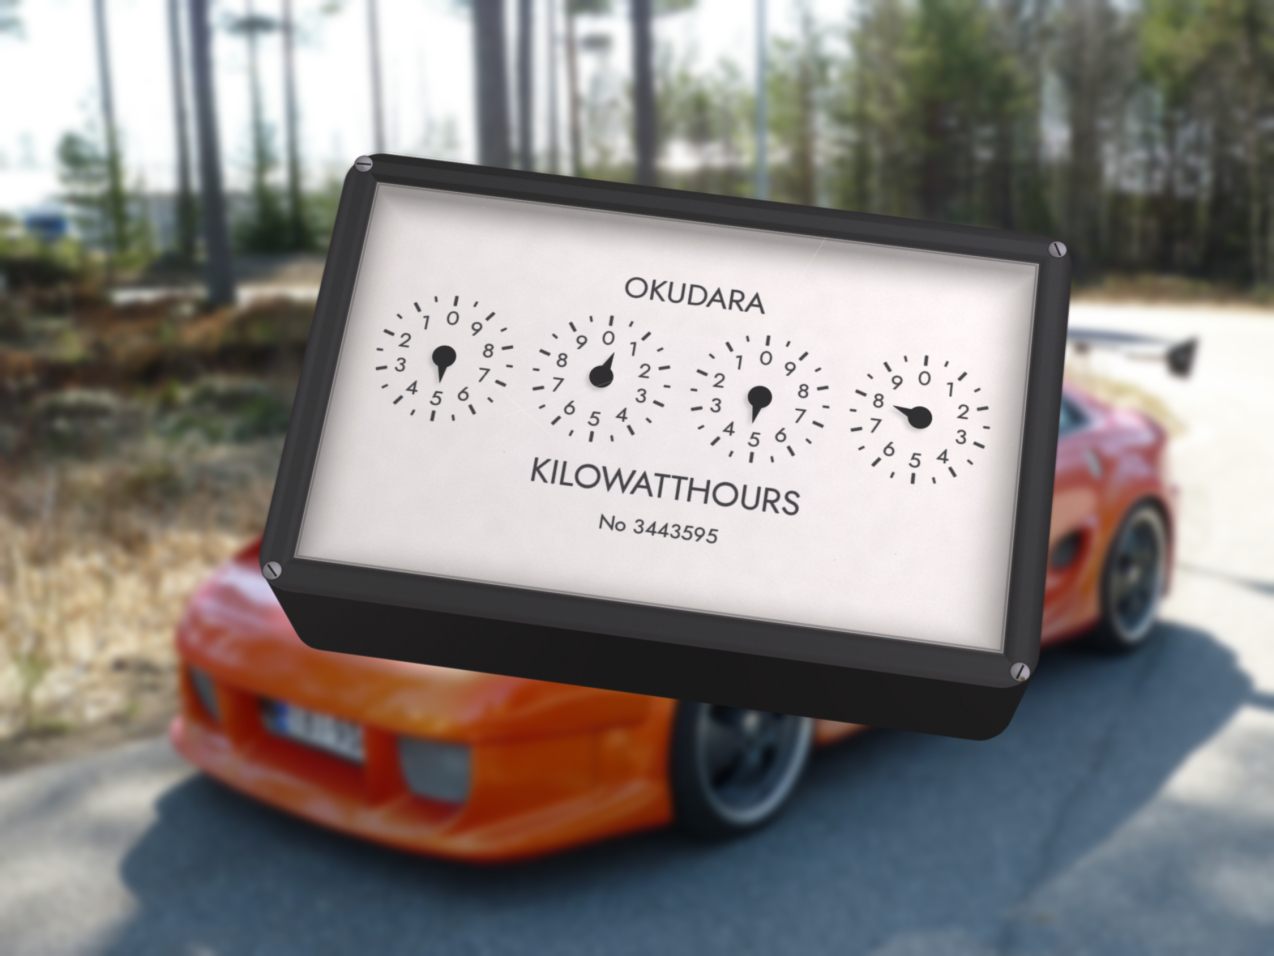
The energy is 5048; kWh
